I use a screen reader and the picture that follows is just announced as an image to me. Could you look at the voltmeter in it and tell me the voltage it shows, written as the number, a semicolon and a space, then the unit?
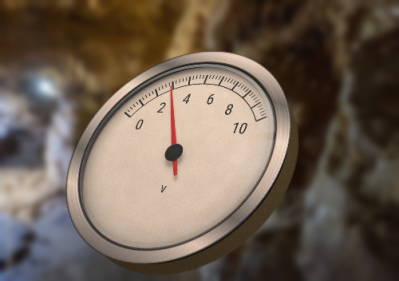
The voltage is 3; V
